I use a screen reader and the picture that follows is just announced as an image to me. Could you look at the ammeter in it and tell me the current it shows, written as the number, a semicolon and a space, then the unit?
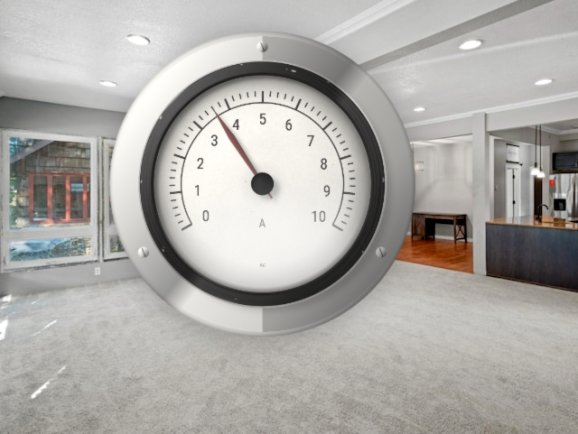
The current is 3.6; A
